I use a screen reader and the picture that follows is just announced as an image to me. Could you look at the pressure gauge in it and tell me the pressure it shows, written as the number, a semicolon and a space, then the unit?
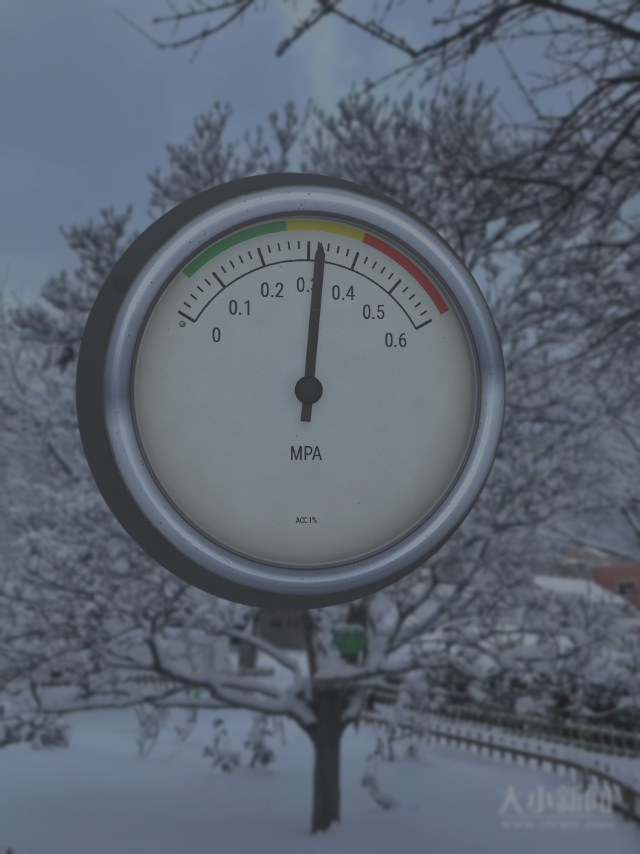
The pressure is 0.32; MPa
